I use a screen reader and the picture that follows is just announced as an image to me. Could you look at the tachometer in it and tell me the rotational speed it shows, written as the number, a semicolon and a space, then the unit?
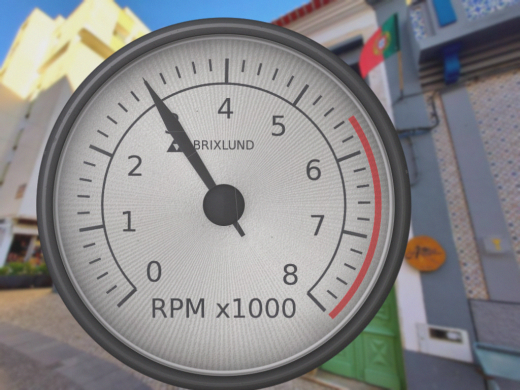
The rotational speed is 3000; rpm
